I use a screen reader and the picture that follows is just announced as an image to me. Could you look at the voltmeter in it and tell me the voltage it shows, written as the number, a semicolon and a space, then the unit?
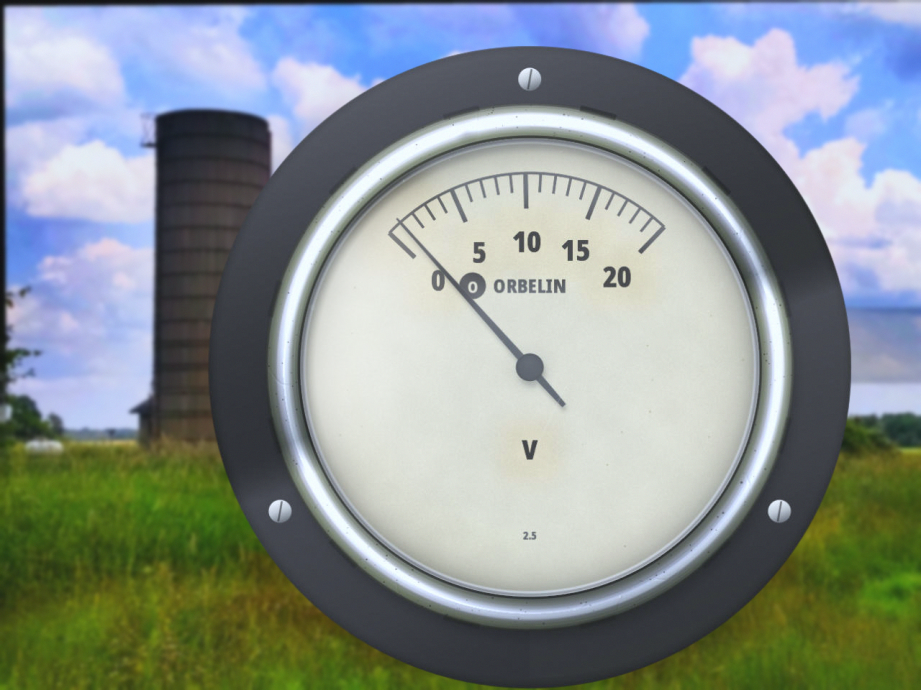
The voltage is 1; V
